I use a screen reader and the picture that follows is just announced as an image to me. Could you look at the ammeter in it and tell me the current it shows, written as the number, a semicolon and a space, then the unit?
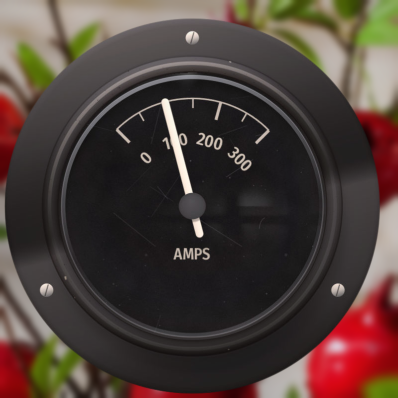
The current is 100; A
